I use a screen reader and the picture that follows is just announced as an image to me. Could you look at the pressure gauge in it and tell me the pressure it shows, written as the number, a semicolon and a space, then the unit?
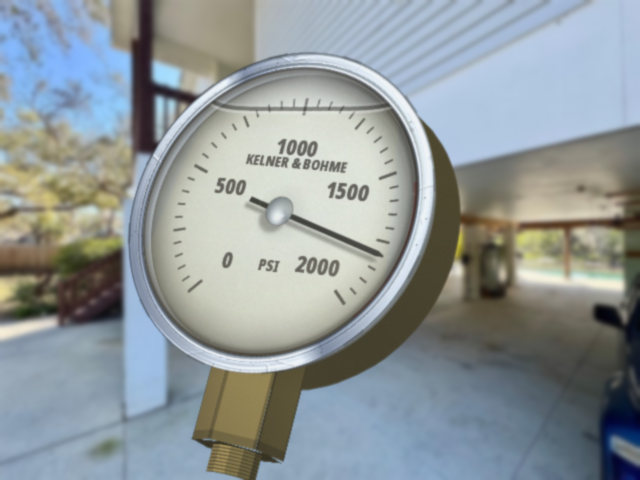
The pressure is 1800; psi
